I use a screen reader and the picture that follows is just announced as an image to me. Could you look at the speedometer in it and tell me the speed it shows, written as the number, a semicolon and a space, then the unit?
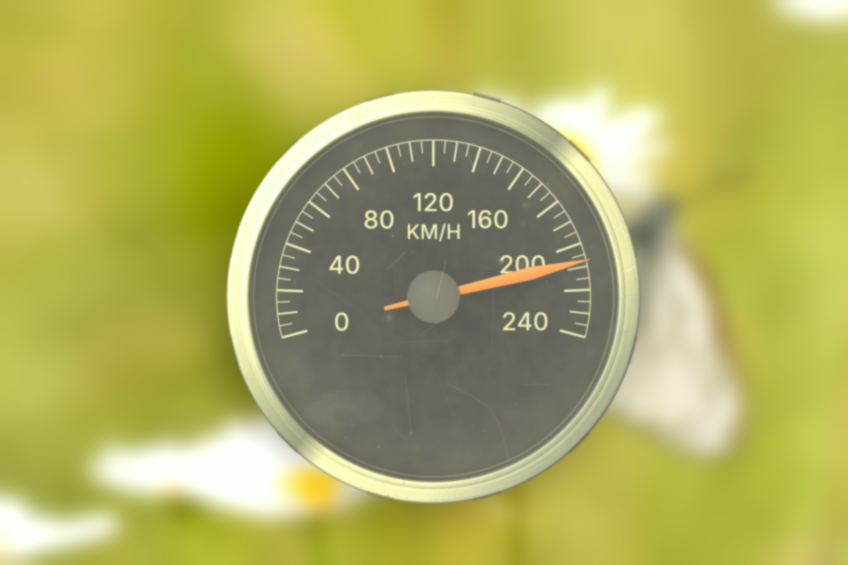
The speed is 207.5; km/h
